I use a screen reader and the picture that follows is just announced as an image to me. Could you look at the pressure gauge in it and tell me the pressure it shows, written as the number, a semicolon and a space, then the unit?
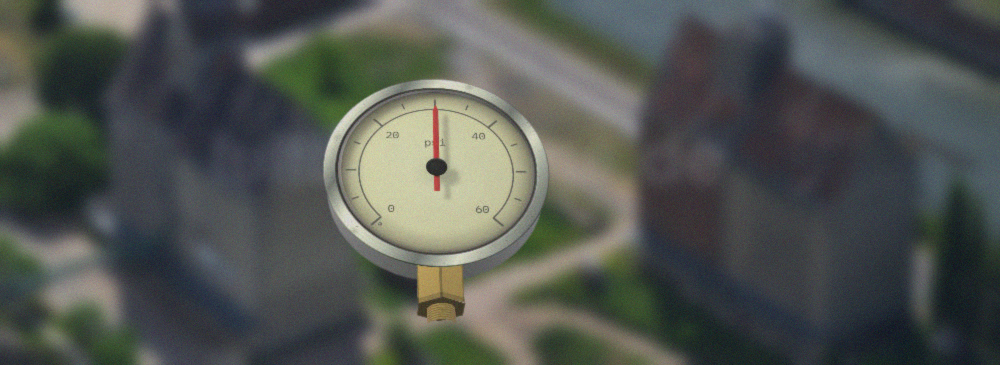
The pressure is 30; psi
